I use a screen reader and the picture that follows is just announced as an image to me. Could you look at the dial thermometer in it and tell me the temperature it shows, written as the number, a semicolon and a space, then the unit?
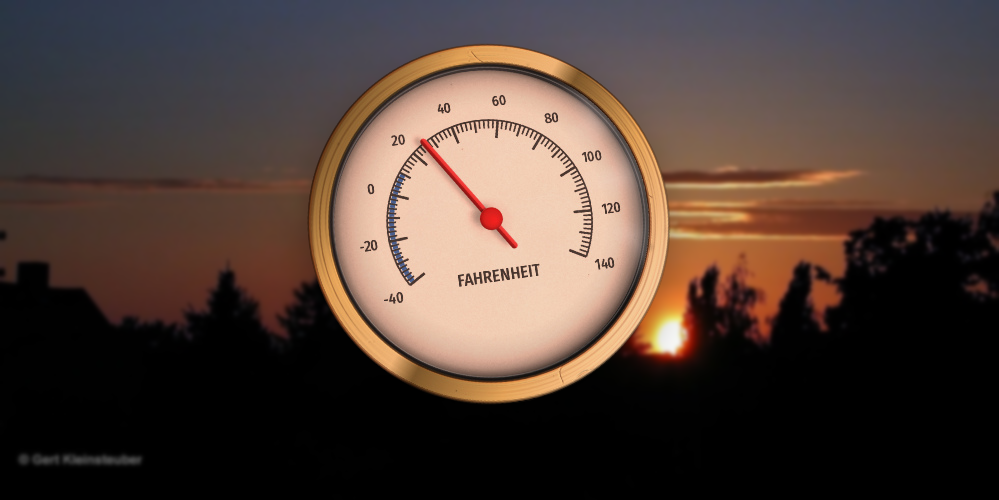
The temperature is 26; °F
